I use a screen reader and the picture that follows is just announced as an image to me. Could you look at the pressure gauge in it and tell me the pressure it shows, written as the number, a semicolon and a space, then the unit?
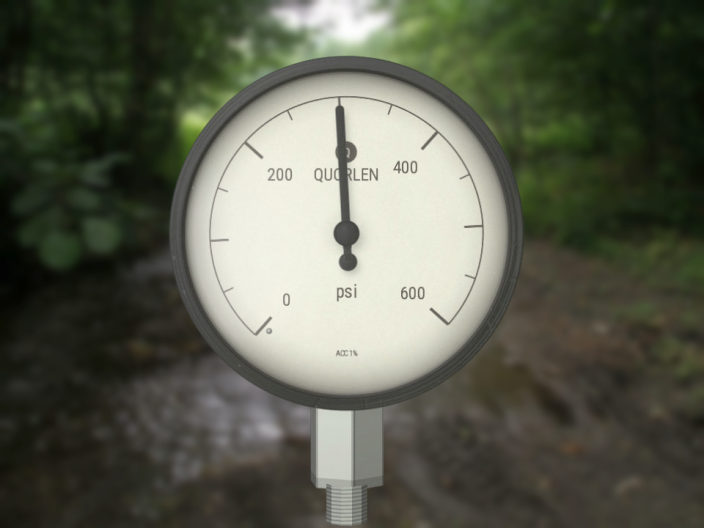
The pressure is 300; psi
